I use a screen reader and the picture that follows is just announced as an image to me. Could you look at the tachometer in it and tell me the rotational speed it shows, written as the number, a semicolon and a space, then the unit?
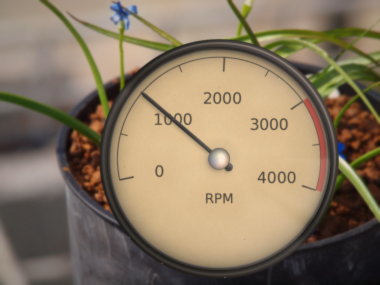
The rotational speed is 1000; rpm
